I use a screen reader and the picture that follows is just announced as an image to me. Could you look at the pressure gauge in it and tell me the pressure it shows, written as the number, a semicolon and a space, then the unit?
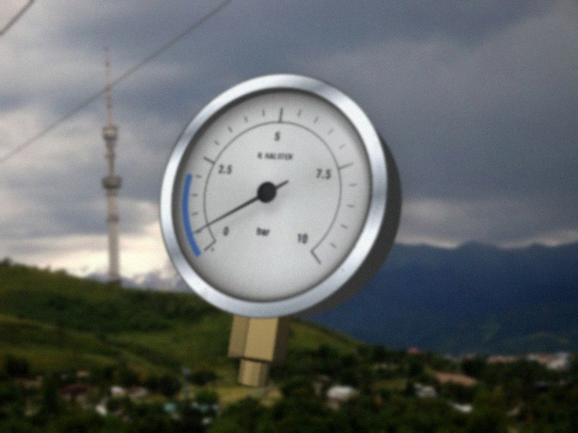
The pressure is 0.5; bar
